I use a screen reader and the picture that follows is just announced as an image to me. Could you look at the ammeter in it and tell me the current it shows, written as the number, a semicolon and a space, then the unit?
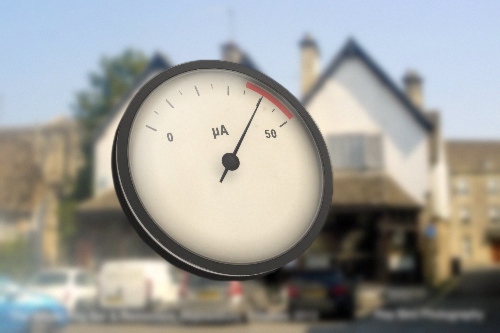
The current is 40; µA
